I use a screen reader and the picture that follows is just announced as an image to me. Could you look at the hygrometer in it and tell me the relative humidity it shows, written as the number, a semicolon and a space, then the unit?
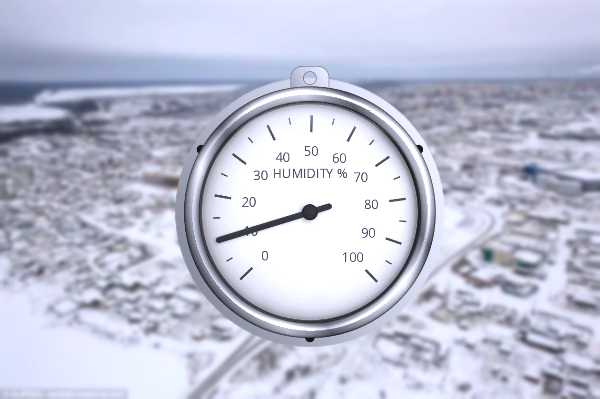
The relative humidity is 10; %
